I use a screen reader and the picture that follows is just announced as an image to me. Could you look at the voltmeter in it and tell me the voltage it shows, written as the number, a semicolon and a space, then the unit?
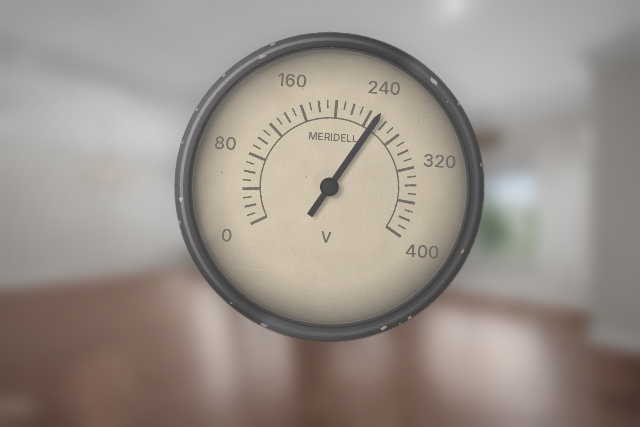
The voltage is 250; V
